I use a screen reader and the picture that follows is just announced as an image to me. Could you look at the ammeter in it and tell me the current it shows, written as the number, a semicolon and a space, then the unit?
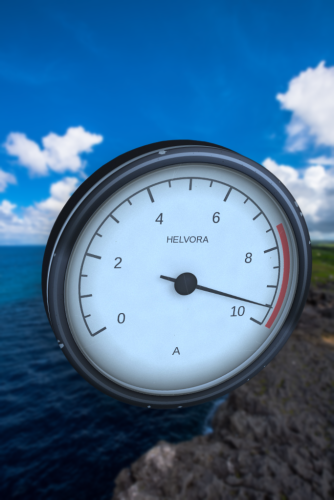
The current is 9.5; A
